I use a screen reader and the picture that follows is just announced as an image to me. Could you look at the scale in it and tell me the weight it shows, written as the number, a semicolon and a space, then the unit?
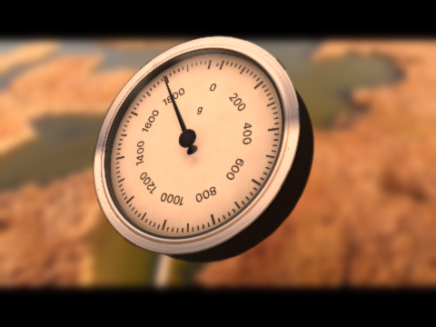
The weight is 1800; g
